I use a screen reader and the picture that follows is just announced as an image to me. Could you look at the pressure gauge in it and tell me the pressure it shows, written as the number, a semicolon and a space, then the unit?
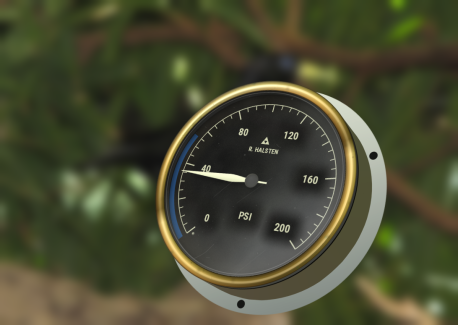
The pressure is 35; psi
